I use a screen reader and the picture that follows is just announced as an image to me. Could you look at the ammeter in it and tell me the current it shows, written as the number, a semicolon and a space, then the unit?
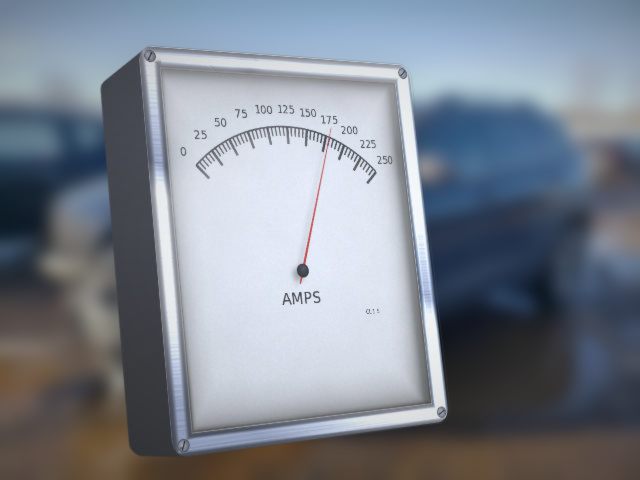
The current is 175; A
